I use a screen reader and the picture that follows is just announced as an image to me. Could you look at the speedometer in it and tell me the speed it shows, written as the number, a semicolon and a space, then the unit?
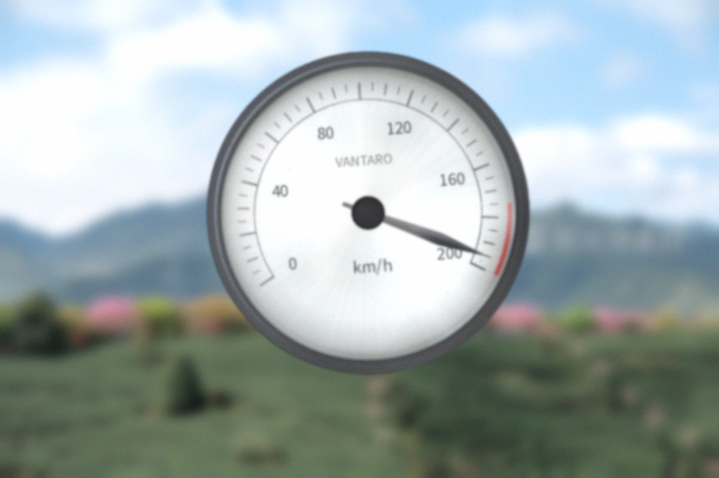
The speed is 195; km/h
